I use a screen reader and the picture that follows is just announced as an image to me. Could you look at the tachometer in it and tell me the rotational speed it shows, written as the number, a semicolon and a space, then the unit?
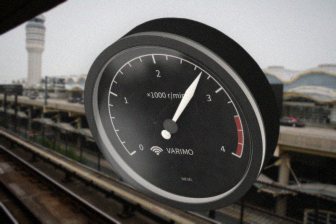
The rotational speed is 2700; rpm
